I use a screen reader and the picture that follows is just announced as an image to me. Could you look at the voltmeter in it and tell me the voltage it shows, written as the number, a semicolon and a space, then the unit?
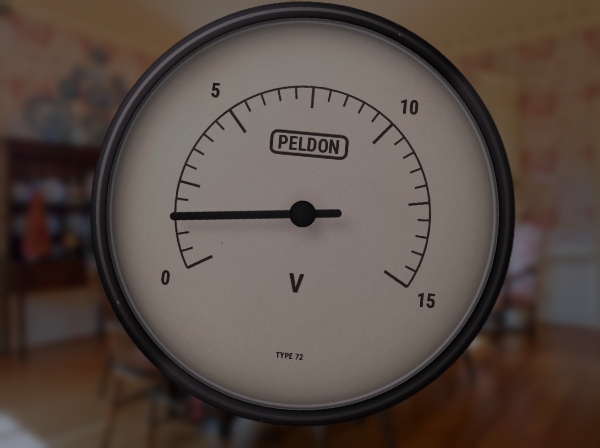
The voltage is 1.5; V
